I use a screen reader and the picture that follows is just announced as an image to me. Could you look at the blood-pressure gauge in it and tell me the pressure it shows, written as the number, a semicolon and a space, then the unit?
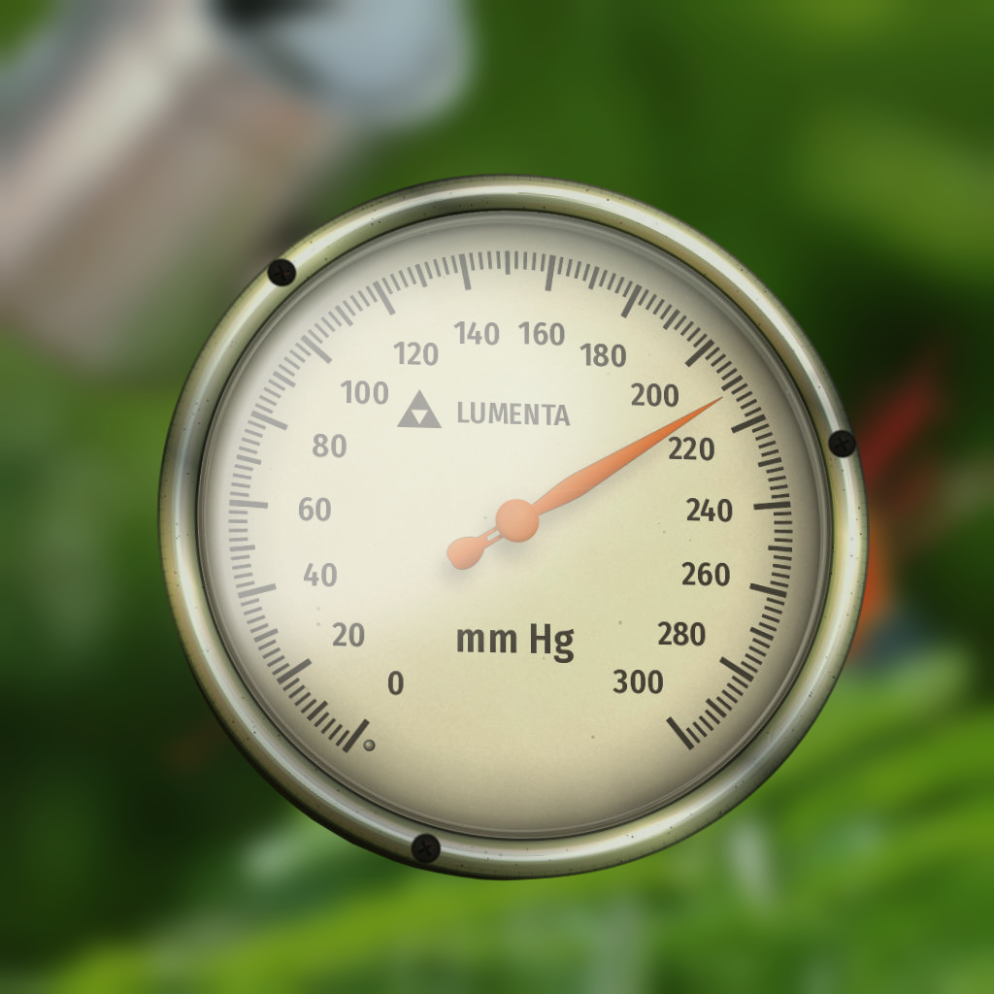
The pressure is 212; mmHg
